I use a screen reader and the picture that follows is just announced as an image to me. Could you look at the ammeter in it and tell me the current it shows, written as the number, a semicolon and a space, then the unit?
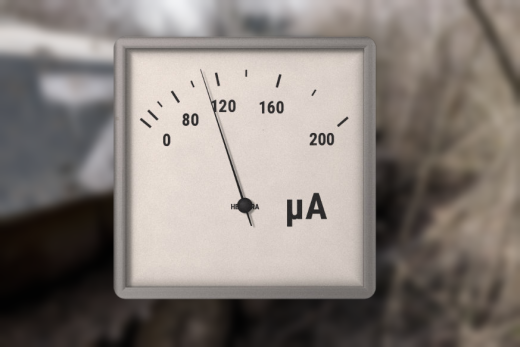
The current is 110; µA
